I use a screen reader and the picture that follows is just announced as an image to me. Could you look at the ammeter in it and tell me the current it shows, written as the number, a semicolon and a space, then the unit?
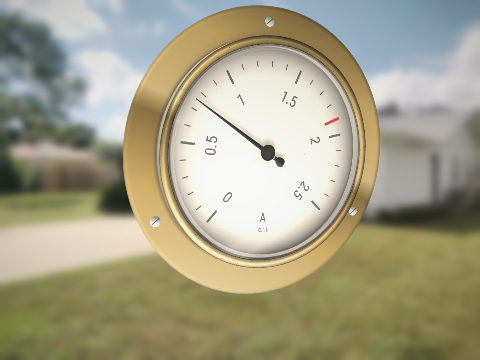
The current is 0.75; A
